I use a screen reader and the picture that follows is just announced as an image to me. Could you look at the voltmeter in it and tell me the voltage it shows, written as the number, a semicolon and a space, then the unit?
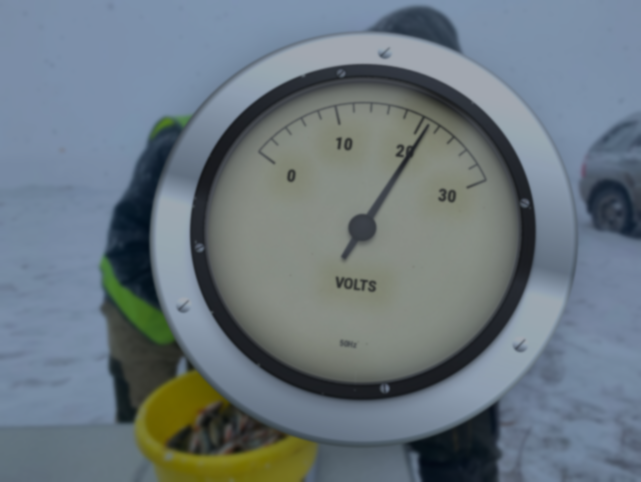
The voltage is 21; V
